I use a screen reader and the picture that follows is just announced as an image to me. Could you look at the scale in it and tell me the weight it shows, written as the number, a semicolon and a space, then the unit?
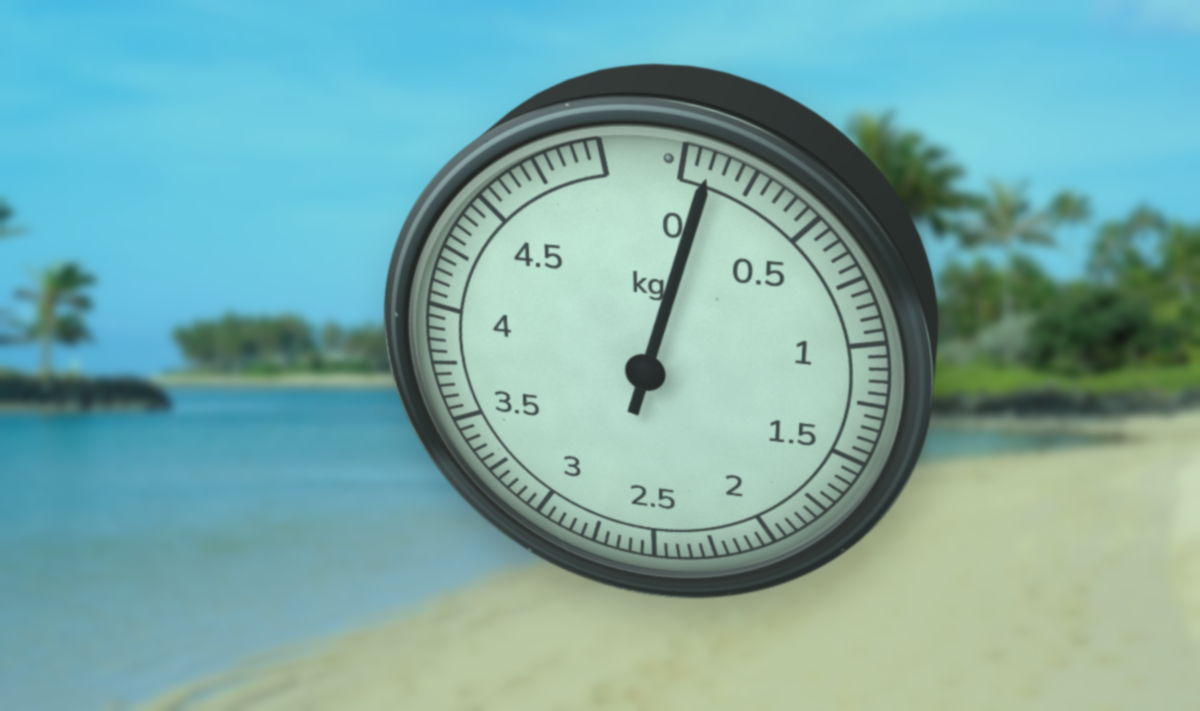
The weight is 0.1; kg
